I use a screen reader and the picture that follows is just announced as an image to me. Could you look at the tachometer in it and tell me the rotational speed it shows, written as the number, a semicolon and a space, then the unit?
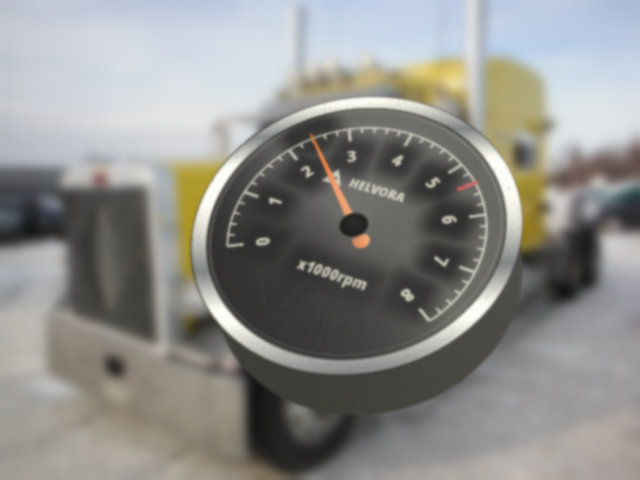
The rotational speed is 2400; rpm
